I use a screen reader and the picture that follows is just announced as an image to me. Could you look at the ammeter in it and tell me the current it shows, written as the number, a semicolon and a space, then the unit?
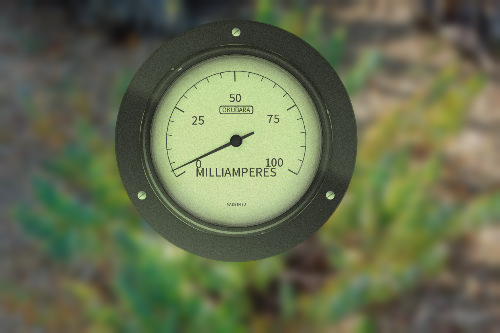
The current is 2.5; mA
